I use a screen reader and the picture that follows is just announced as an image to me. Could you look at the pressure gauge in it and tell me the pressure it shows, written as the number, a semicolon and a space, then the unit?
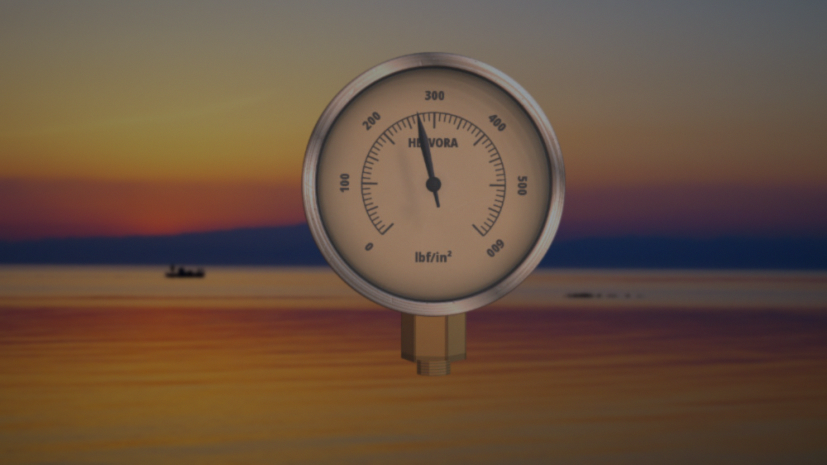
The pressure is 270; psi
